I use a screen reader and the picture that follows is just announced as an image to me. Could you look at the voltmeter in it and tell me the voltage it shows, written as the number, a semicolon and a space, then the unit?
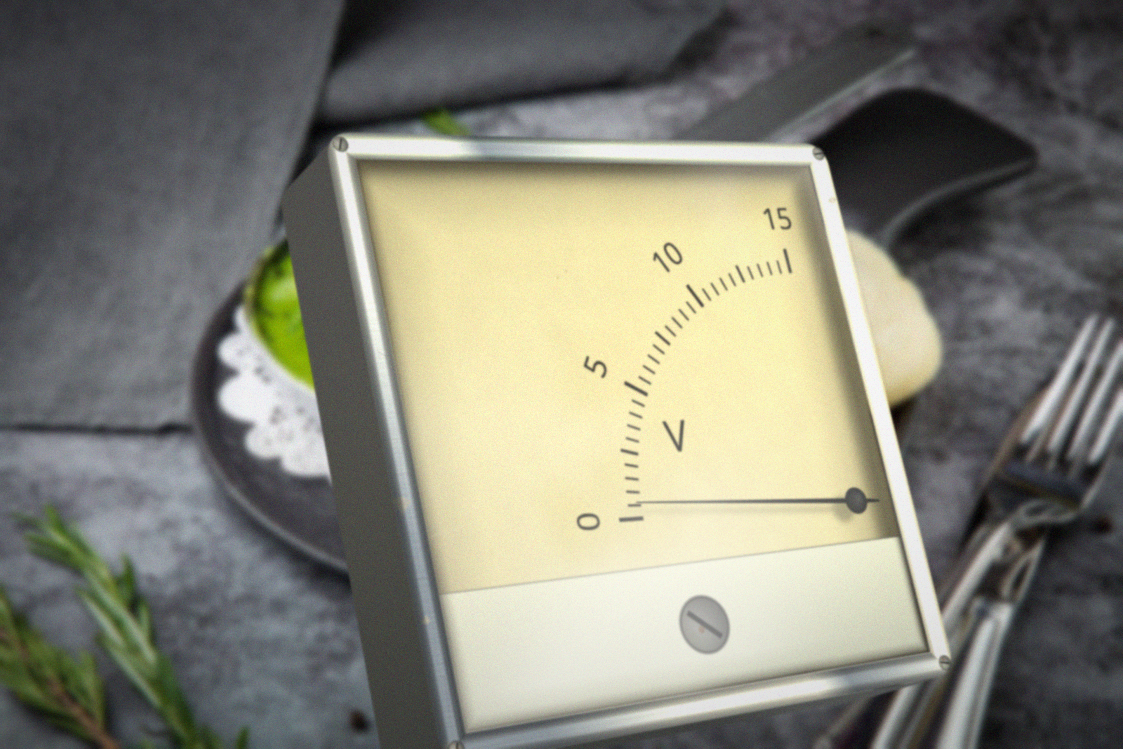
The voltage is 0.5; V
